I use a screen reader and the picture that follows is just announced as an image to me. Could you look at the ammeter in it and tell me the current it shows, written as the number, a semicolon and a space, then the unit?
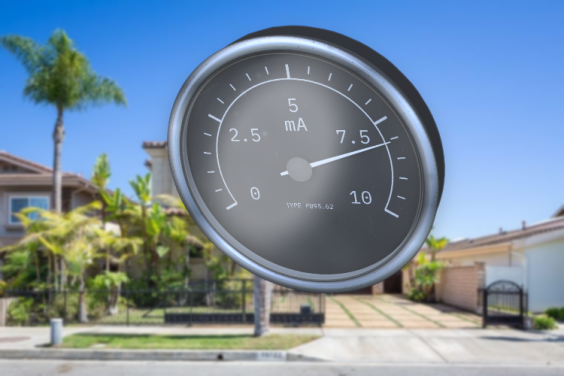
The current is 8; mA
